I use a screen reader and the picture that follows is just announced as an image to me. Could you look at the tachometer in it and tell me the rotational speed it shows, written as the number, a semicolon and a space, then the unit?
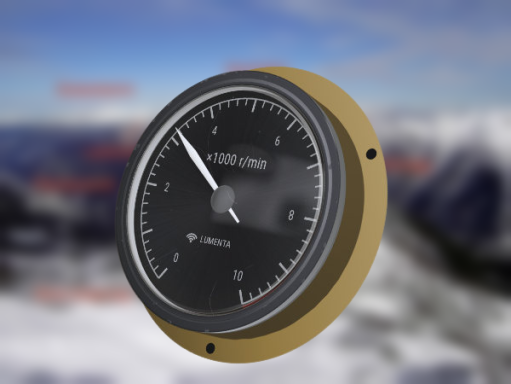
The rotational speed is 3200; rpm
